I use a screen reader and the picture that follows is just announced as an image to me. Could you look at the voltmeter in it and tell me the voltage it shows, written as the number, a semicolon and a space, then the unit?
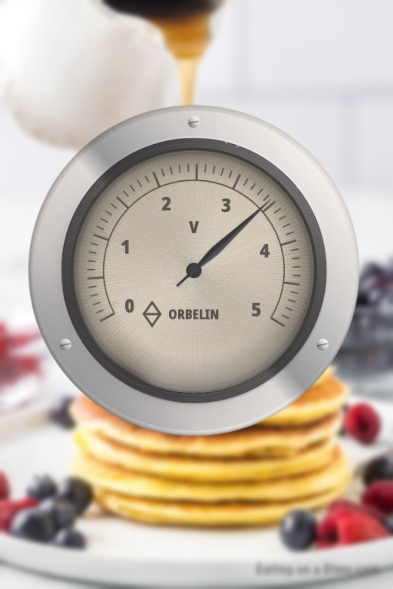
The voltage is 3.45; V
